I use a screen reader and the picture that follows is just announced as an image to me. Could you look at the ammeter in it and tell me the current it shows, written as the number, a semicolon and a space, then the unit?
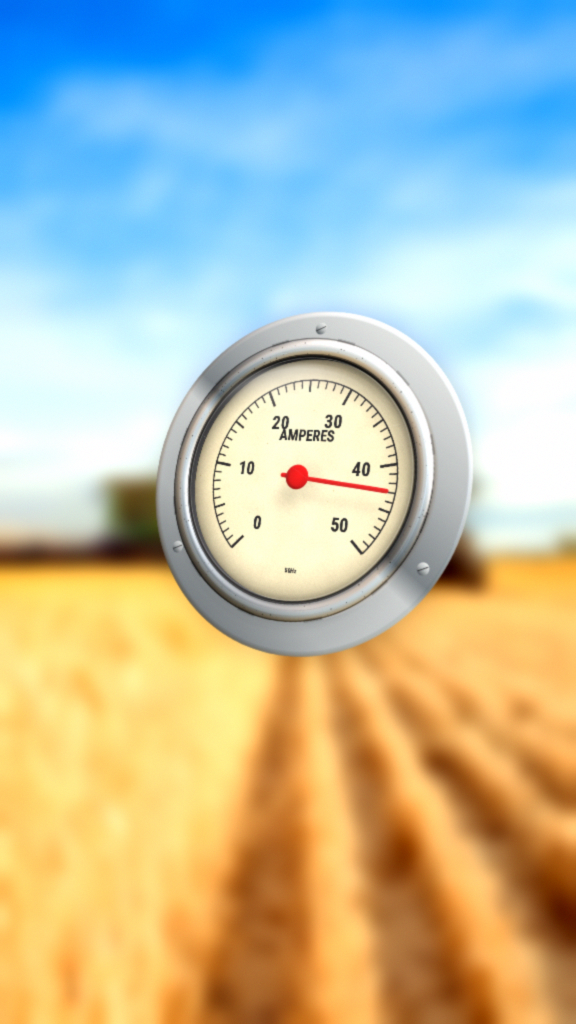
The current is 43; A
